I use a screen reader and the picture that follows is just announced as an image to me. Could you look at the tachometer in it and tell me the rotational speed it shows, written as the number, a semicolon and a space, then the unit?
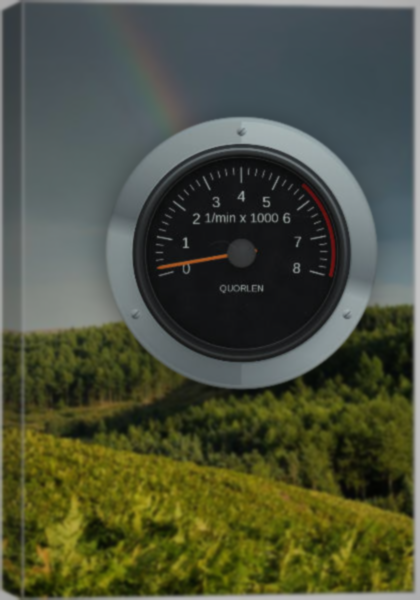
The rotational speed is 200; rpm
